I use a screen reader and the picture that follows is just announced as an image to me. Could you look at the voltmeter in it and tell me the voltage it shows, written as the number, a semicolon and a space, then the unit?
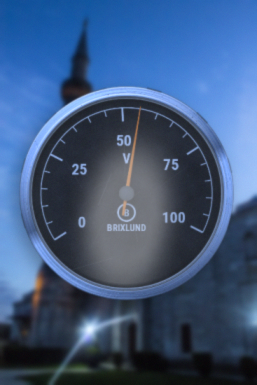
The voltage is 55; V
